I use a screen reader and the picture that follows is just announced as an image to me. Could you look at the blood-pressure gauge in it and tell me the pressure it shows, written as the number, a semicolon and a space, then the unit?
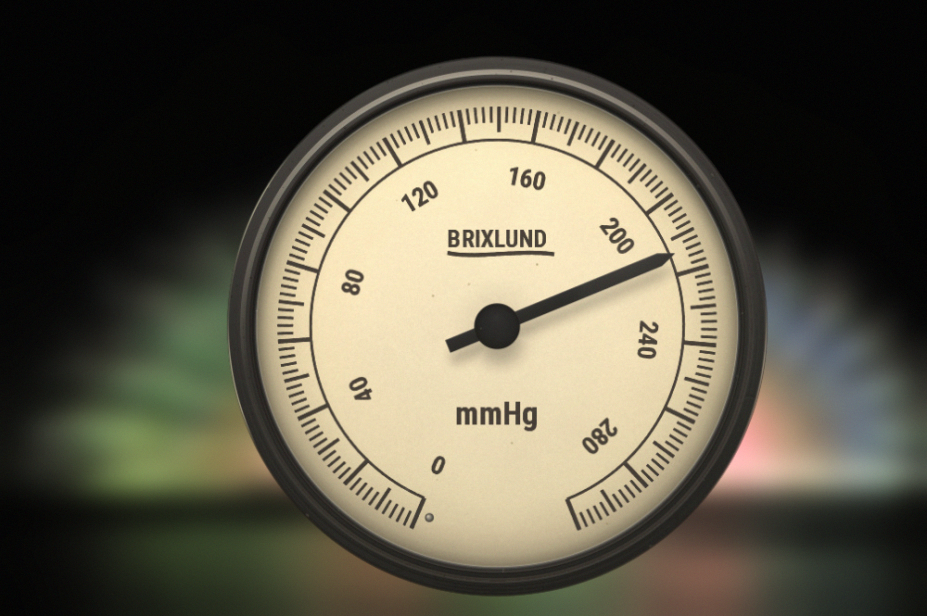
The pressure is 214; mmHg
